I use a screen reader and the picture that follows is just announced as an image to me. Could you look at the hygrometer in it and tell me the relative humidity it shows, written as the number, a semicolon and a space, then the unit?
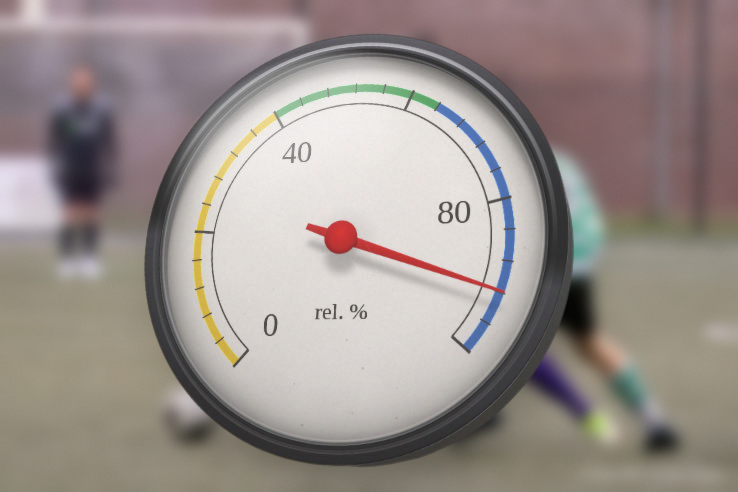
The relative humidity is 92; %
